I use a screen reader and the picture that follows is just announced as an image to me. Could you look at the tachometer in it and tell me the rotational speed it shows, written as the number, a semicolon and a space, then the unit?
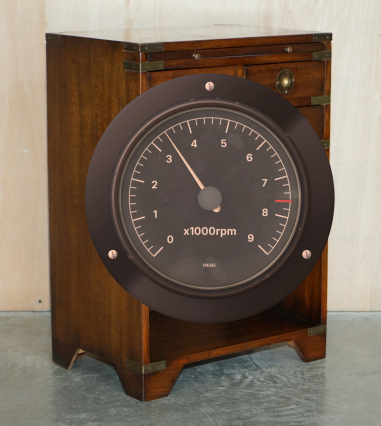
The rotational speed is 3400; rpm
